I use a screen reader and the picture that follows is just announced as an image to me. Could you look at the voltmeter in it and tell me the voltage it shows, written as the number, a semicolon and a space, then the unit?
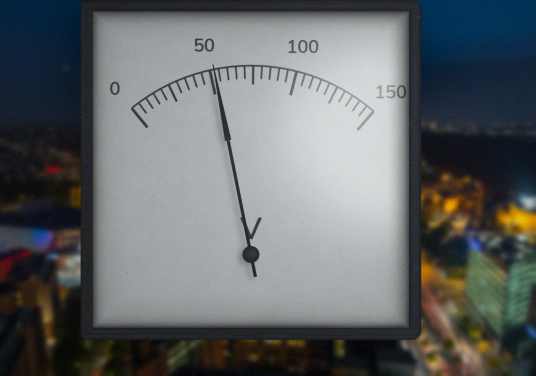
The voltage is 52.5; V
